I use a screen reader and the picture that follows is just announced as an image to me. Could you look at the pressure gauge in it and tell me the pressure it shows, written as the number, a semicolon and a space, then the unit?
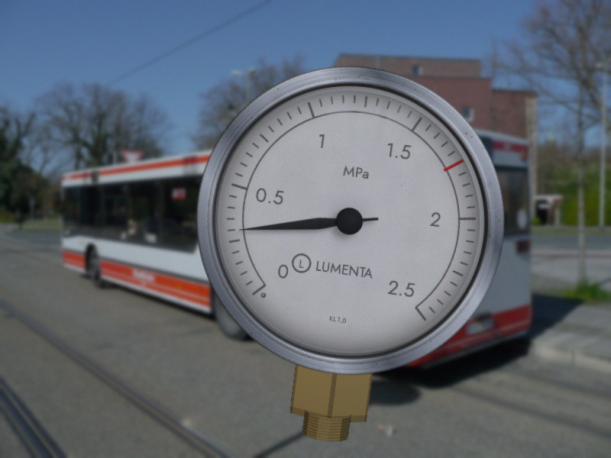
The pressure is 0.3; MPa
